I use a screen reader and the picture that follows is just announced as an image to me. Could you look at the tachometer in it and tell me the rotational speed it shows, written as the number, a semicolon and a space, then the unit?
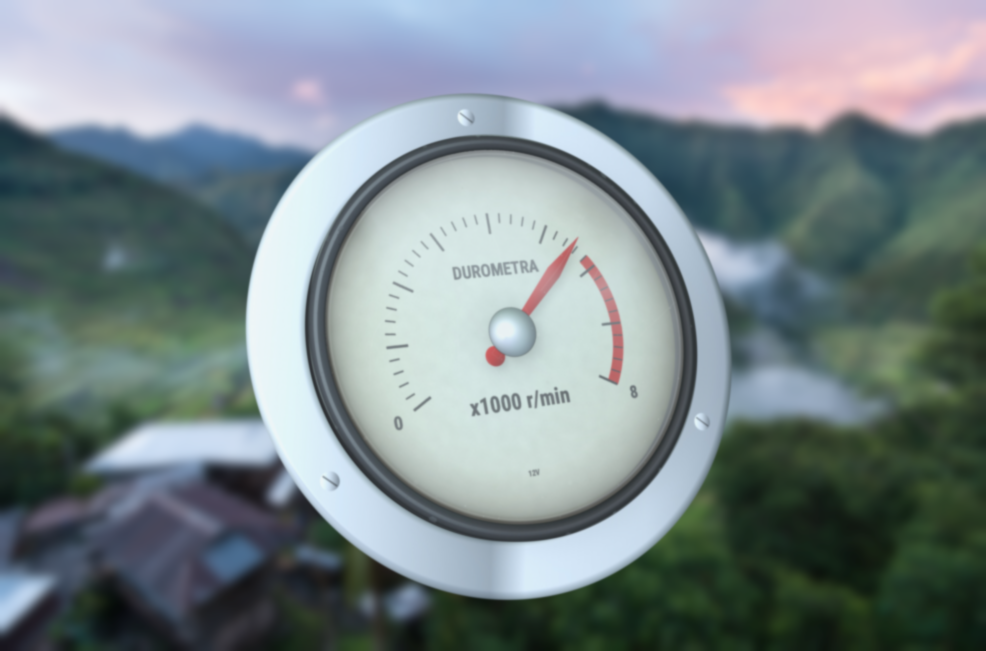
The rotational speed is 5500; rpm
